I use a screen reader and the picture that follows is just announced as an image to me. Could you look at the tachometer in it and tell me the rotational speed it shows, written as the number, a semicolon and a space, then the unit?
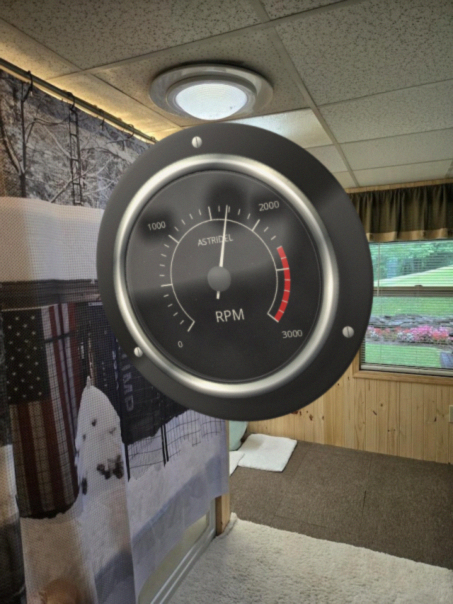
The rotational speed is 1700; rpm
